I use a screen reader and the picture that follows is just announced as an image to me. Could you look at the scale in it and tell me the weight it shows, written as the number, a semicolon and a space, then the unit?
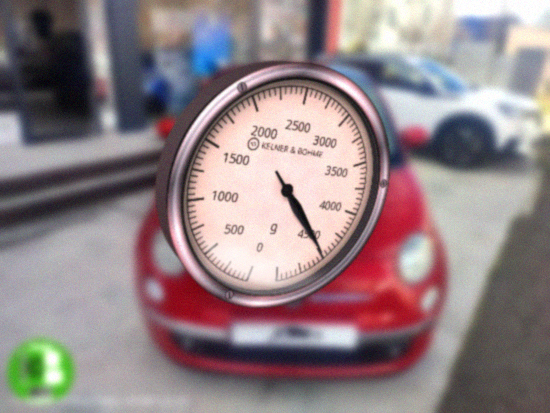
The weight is 4500; g
